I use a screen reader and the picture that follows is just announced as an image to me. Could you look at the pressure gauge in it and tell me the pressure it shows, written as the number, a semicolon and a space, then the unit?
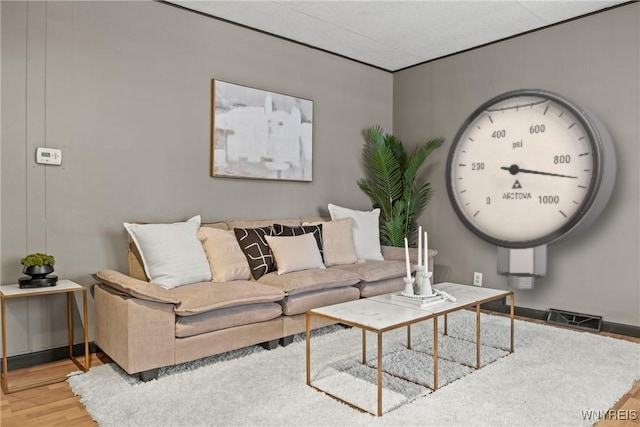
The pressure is 875; psi
